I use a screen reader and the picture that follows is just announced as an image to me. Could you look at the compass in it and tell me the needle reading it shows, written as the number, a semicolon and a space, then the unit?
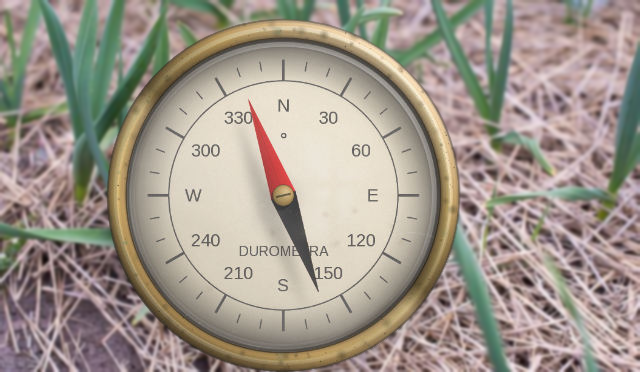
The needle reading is 340; °
